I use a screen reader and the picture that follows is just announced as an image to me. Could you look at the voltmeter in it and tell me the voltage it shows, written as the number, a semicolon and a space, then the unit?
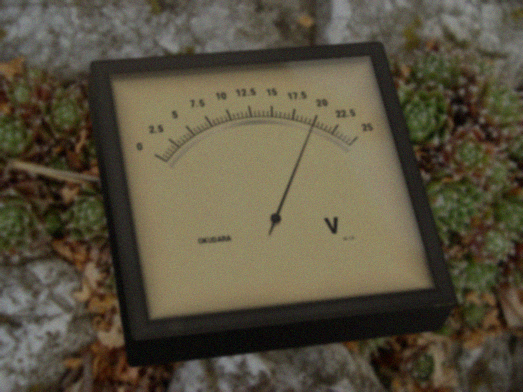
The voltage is 20; V
